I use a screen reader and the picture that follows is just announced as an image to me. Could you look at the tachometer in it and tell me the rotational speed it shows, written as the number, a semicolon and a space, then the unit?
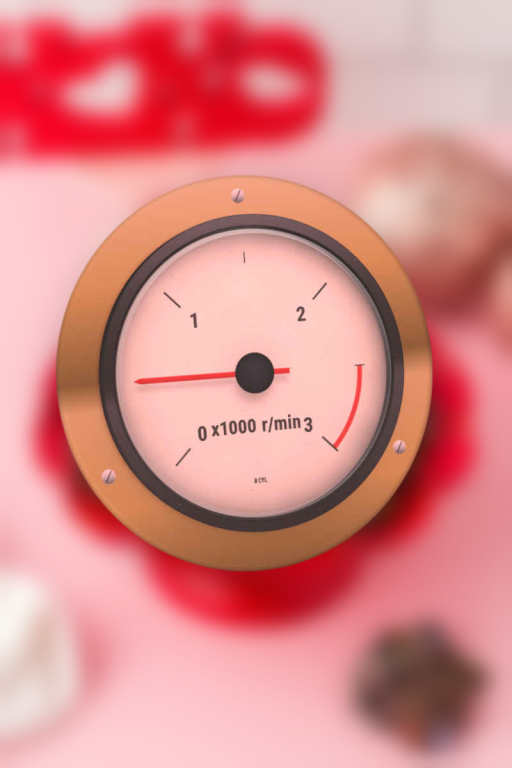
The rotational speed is 500; rpm
